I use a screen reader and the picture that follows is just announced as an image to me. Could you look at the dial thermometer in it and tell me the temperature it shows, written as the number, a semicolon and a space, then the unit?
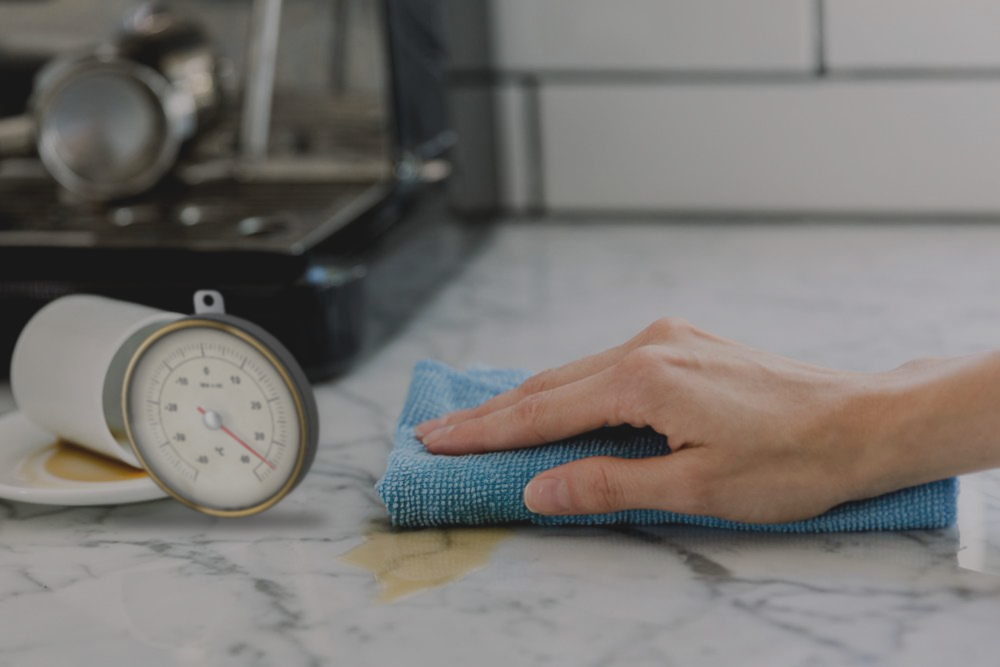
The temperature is 35; °C
